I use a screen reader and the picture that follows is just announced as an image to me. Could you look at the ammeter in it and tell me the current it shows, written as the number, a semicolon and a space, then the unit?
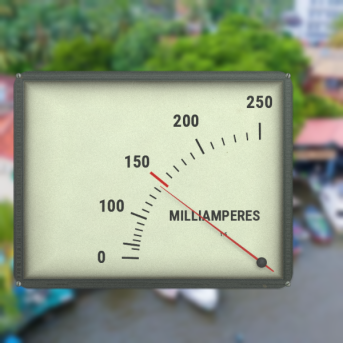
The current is 145; mA
